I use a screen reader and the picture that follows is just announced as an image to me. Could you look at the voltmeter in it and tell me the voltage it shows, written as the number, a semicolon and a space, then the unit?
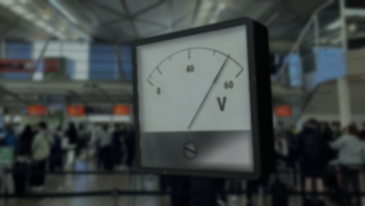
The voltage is 55; V
